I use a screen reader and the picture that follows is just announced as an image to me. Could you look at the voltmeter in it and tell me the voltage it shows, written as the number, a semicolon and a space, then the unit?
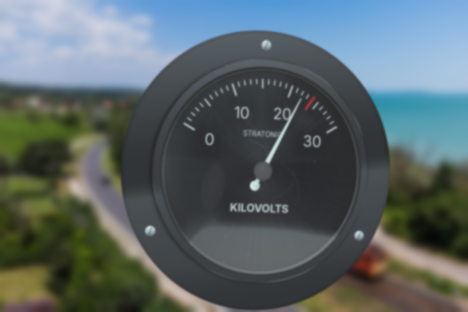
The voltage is 22; kV
